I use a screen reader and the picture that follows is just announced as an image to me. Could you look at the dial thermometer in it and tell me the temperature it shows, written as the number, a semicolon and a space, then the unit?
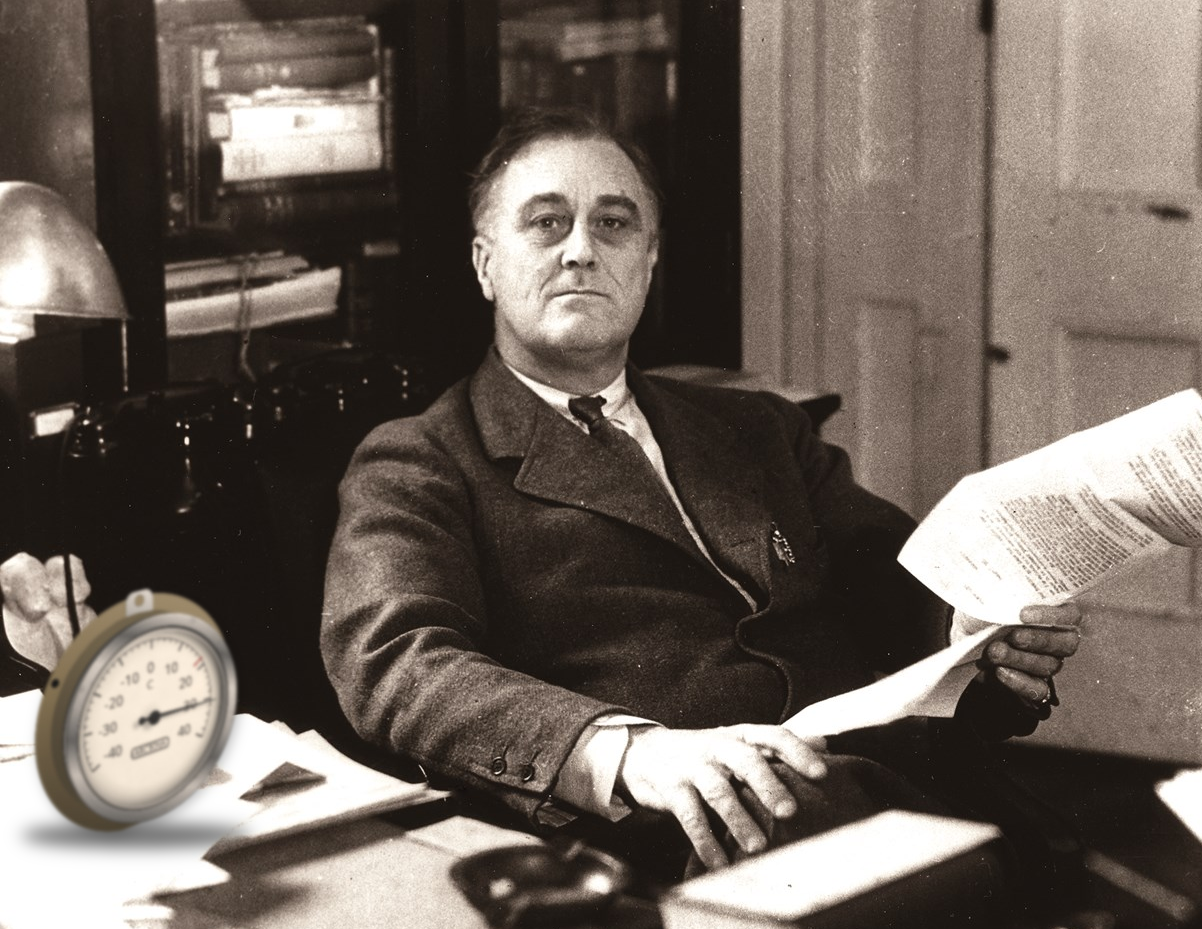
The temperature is 30; °C
